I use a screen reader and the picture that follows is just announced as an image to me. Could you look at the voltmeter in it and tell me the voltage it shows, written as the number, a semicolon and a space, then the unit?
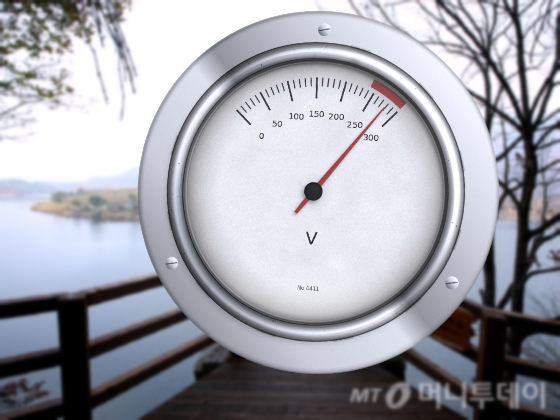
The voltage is 280; V
